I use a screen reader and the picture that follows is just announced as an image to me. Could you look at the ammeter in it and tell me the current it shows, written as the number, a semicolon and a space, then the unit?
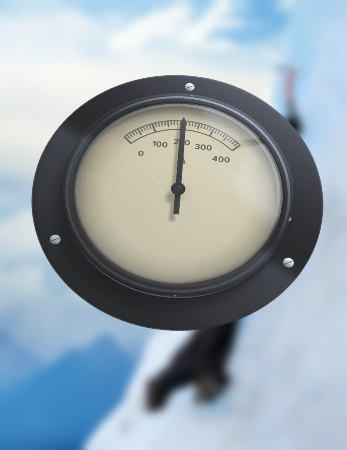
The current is 200; A
